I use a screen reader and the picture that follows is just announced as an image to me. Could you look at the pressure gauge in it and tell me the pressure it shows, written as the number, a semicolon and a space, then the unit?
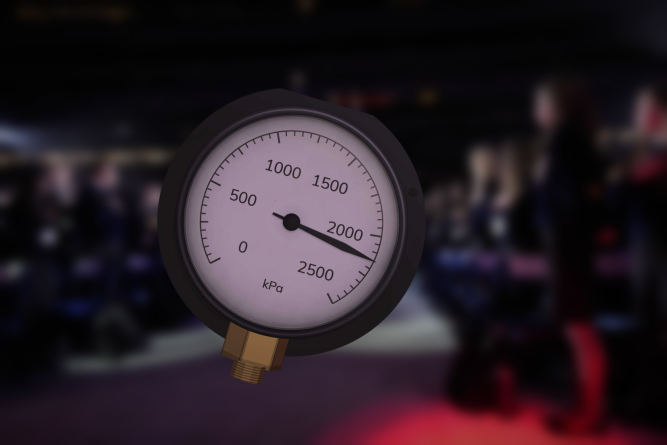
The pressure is 2150; kPa
